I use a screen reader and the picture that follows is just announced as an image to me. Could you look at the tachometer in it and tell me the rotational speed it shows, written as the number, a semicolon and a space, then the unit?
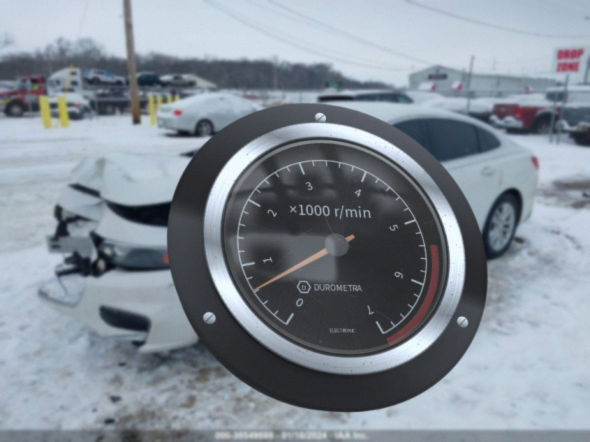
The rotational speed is 600; rpm
